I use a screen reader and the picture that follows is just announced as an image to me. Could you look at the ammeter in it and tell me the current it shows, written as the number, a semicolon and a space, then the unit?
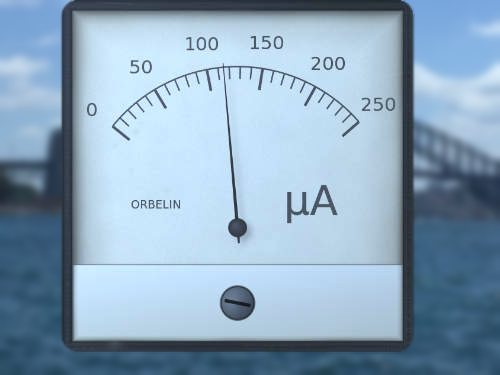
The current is 115; µA
